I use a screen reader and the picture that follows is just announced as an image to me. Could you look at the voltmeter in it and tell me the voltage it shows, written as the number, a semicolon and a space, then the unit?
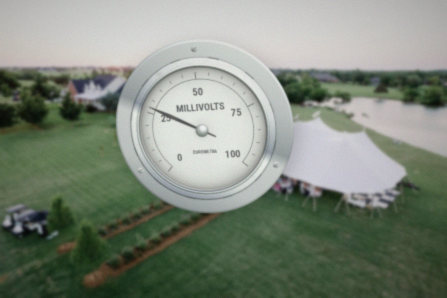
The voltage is 27.5; mV
